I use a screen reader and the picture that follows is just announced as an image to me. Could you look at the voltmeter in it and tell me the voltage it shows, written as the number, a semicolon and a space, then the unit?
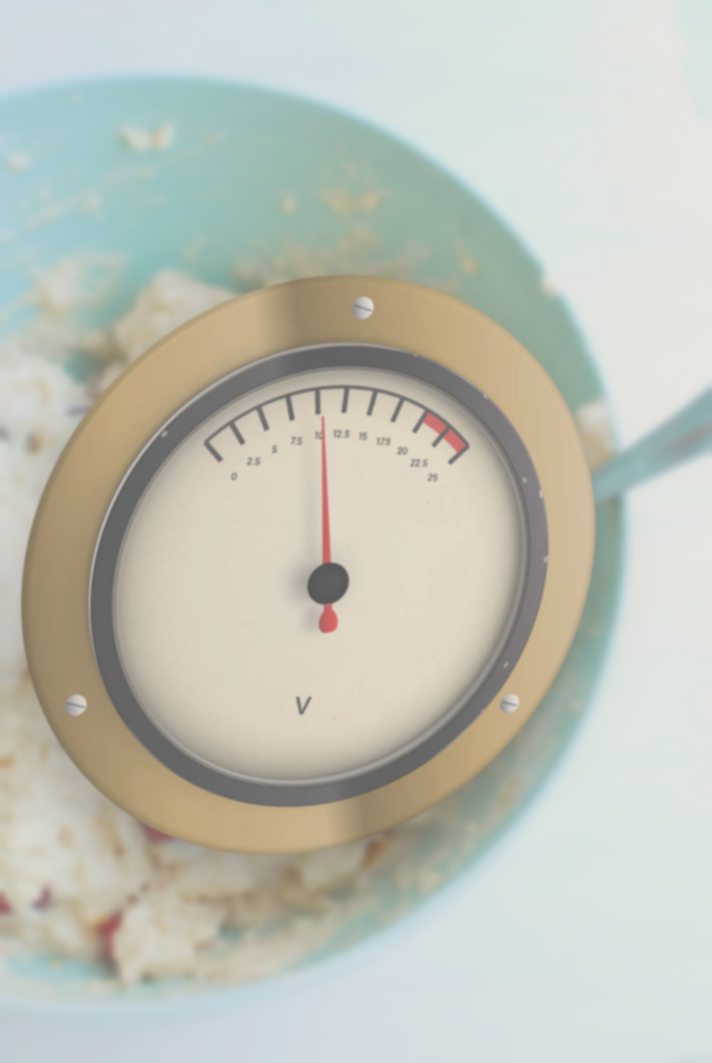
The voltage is 10; V
